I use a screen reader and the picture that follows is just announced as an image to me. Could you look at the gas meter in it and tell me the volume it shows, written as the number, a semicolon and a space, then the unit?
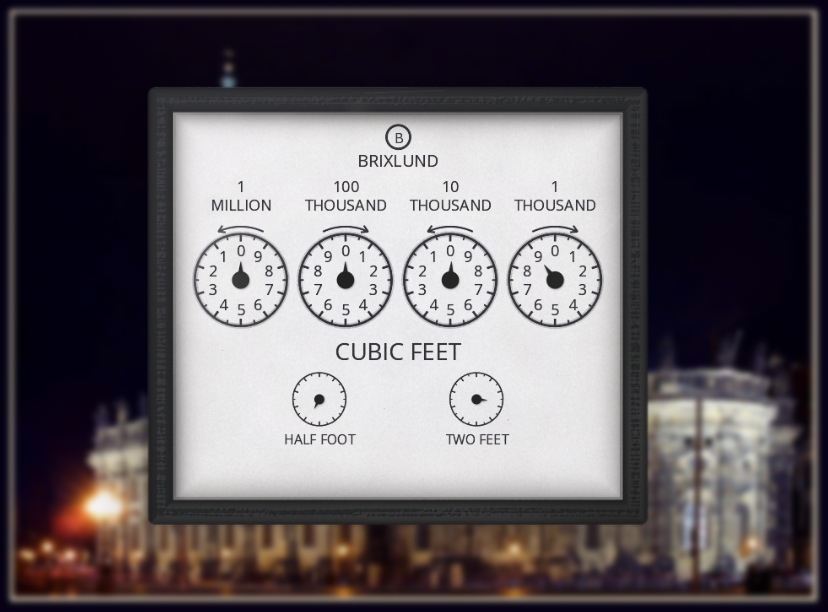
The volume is 999900; ft³
